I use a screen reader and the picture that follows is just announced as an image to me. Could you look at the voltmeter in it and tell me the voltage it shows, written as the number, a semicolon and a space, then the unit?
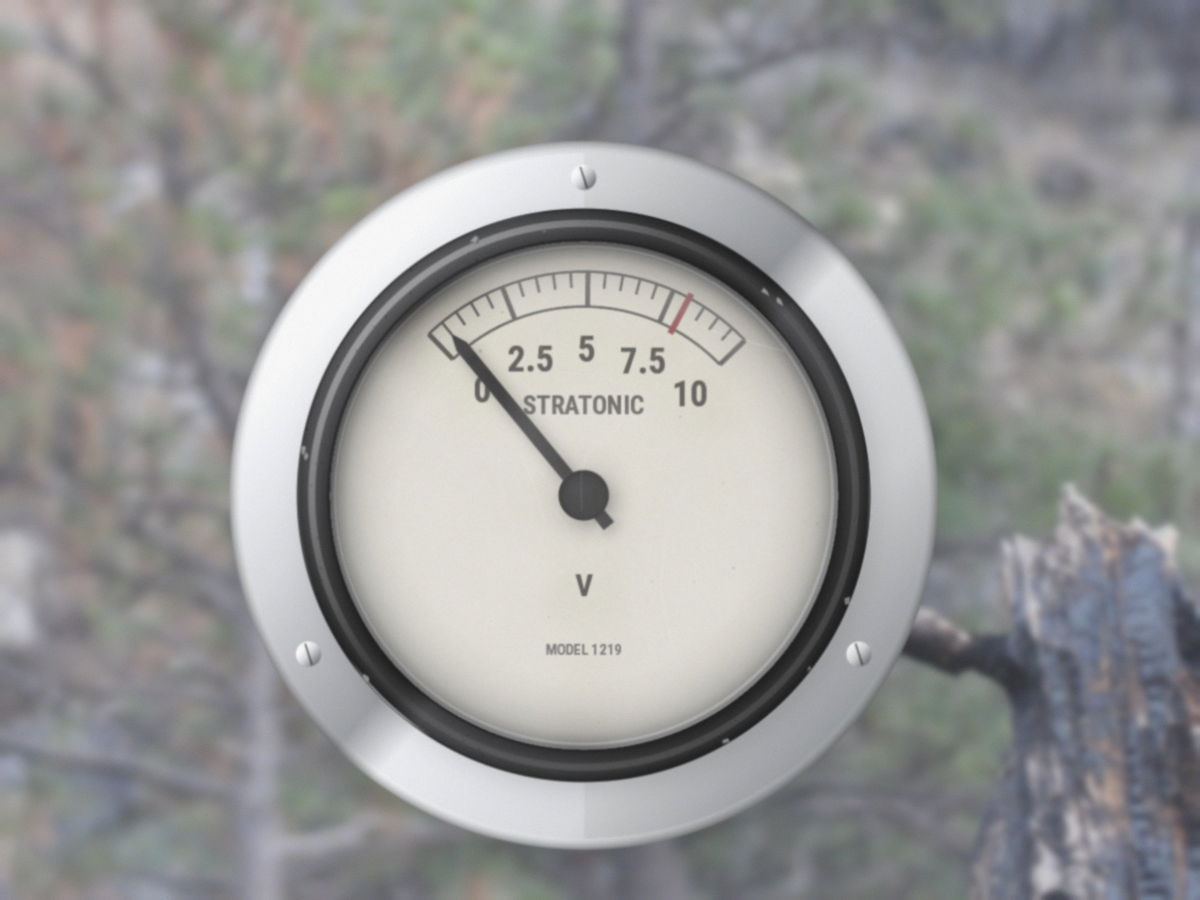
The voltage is 0.5; V
